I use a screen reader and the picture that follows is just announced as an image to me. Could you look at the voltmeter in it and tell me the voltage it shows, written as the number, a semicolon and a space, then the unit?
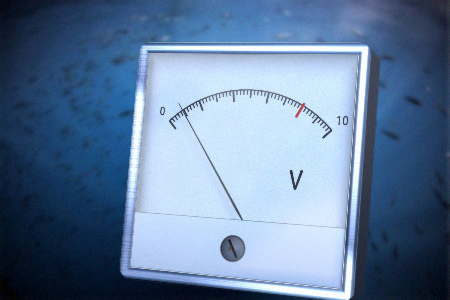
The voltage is 1; V
